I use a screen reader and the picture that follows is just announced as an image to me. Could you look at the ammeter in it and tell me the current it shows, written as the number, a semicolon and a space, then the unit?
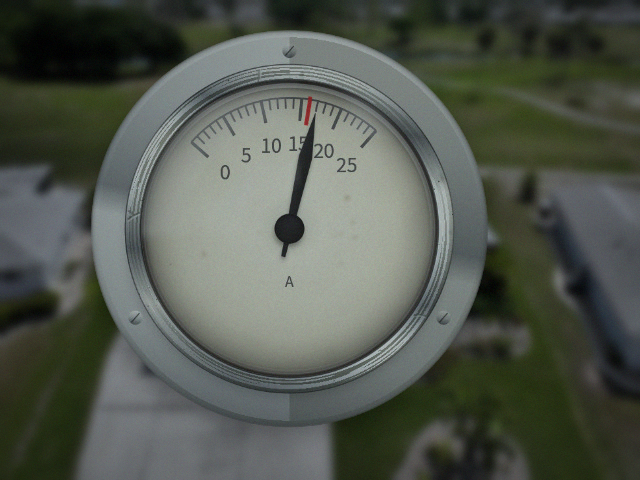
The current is 17; A
